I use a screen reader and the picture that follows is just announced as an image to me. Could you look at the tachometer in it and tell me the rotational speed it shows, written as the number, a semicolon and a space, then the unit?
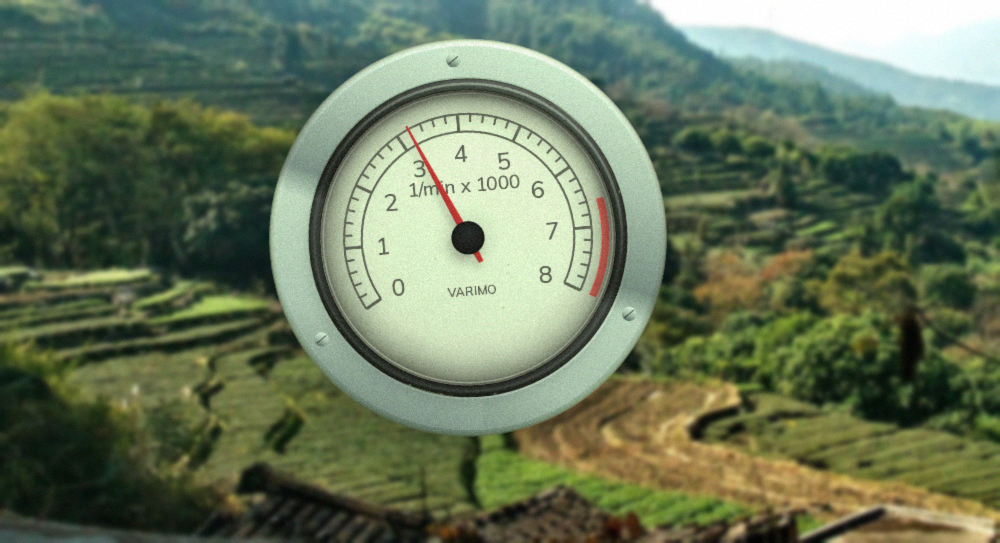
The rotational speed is 3200; rpm
